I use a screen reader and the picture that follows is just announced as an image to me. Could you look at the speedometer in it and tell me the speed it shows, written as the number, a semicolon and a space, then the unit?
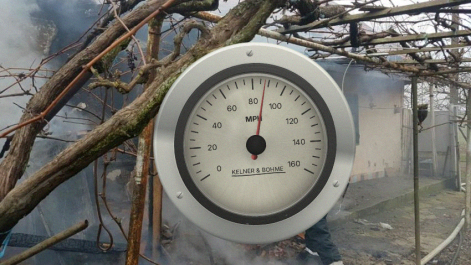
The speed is 87.5; mph
